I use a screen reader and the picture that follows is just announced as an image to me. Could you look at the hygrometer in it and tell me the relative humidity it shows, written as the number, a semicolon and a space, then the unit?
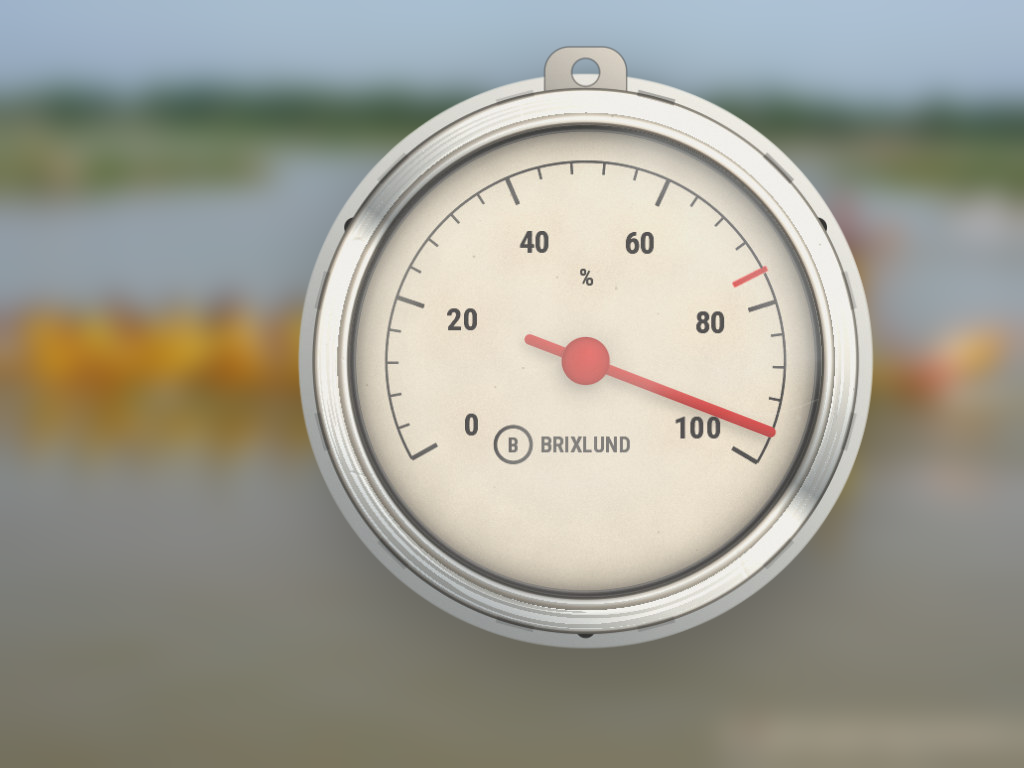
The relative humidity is 96; %
